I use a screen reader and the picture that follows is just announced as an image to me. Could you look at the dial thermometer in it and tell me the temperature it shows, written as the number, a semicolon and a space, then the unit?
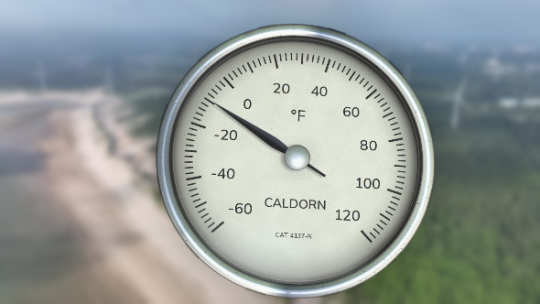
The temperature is -10; °F
